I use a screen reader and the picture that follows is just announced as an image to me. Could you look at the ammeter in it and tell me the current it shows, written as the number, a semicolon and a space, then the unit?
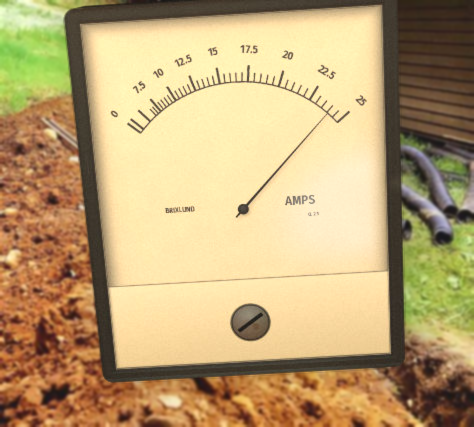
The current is 24; A
